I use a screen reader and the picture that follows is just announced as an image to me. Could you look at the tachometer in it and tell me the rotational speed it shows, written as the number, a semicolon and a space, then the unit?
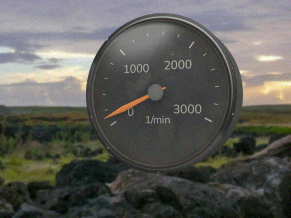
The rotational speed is 100; rpm
